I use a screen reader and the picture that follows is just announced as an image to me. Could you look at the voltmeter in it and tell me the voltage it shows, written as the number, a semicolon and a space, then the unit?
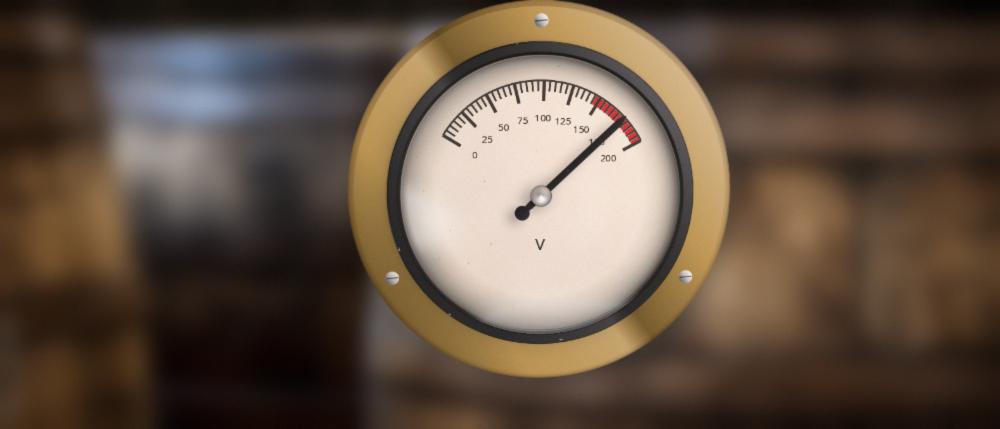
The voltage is 175; V
